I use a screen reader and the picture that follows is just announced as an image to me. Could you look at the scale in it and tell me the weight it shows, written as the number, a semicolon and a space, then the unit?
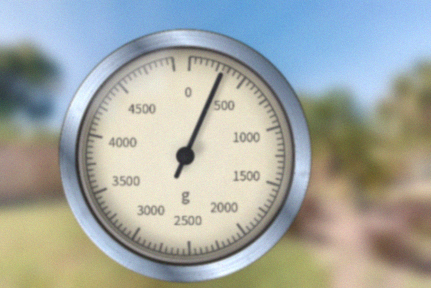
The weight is 300; g
